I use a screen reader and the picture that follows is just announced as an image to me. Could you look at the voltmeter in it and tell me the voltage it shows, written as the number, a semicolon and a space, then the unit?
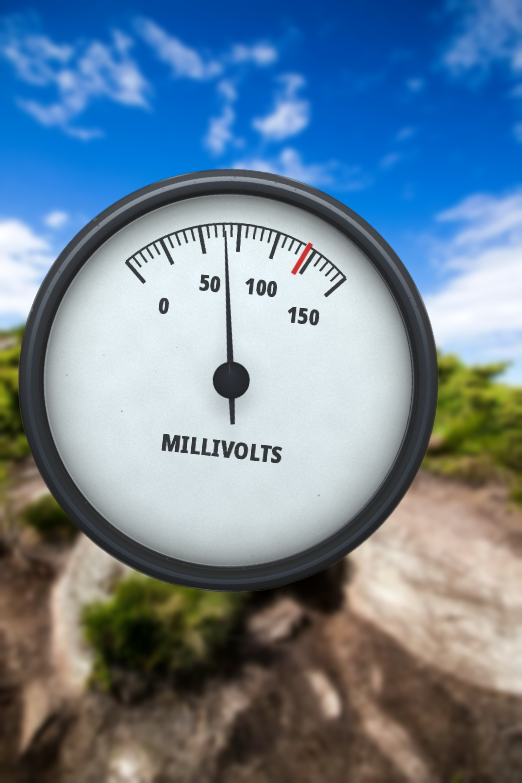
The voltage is 65; mV
